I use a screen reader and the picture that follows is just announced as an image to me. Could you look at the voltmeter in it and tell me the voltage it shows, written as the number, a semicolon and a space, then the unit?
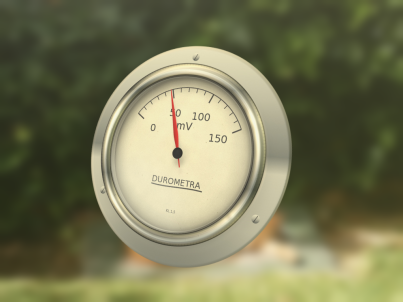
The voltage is 50; mV
